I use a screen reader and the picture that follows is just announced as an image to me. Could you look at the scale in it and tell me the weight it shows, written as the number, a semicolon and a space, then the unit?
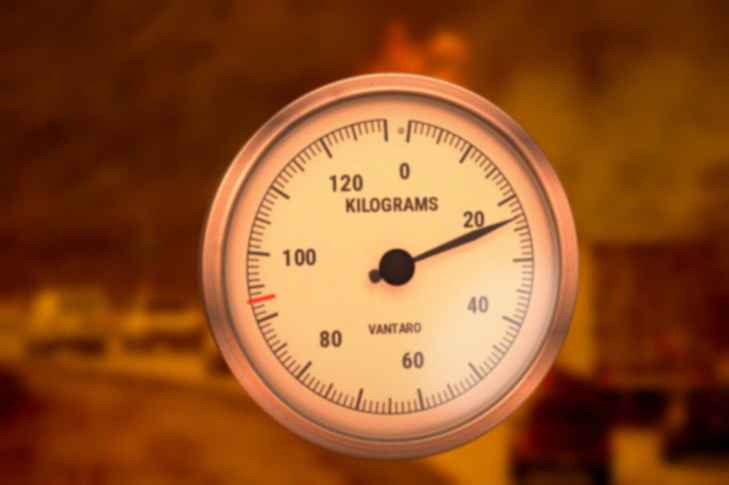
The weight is 23; kg
